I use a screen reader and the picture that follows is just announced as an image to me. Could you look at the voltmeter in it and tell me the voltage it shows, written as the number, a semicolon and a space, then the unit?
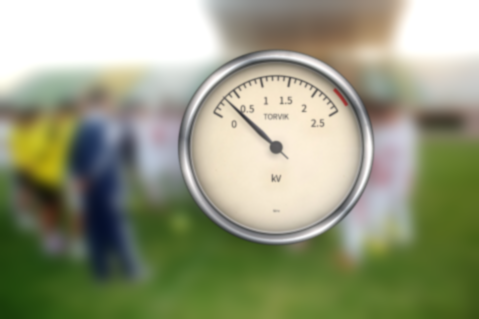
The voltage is 0.3; kV
